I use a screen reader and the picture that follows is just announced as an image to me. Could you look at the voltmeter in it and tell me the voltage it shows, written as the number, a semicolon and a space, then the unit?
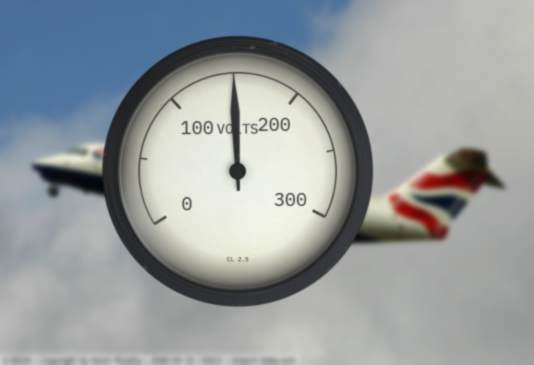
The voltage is 150; V
